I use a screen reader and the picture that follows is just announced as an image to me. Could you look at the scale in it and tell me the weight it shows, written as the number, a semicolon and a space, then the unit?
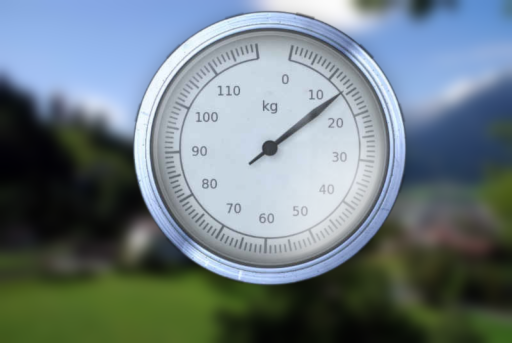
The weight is 14; kg
